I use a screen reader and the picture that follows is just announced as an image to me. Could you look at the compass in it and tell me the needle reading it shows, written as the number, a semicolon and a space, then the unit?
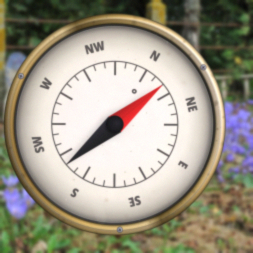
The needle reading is 20; °
